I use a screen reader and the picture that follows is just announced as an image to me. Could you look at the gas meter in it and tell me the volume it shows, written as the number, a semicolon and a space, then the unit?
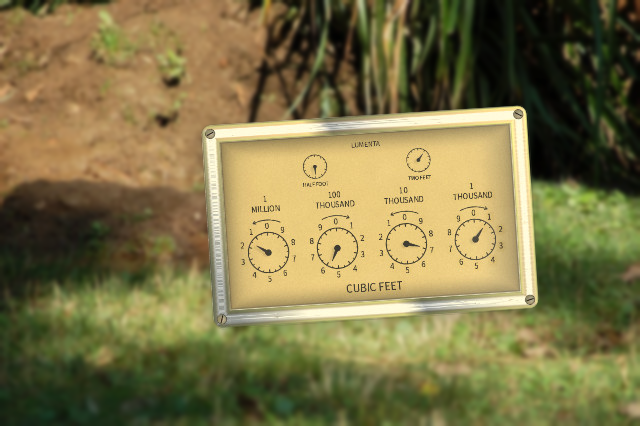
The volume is 157100; ft³
